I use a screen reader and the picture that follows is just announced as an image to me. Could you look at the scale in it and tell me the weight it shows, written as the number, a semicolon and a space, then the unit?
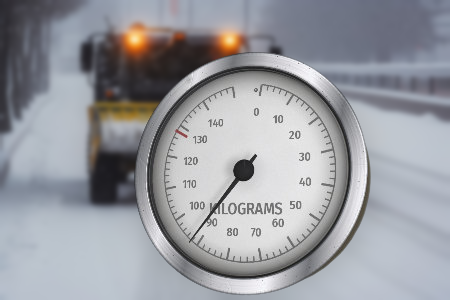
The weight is 92; kg
